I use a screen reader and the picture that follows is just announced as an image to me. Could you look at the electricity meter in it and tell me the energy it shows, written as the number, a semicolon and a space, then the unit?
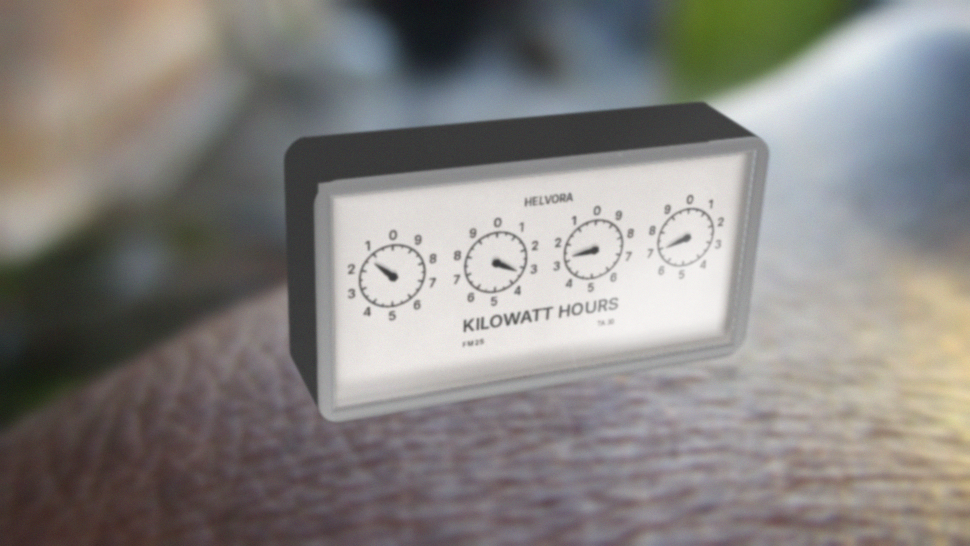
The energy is 1327; kWh
